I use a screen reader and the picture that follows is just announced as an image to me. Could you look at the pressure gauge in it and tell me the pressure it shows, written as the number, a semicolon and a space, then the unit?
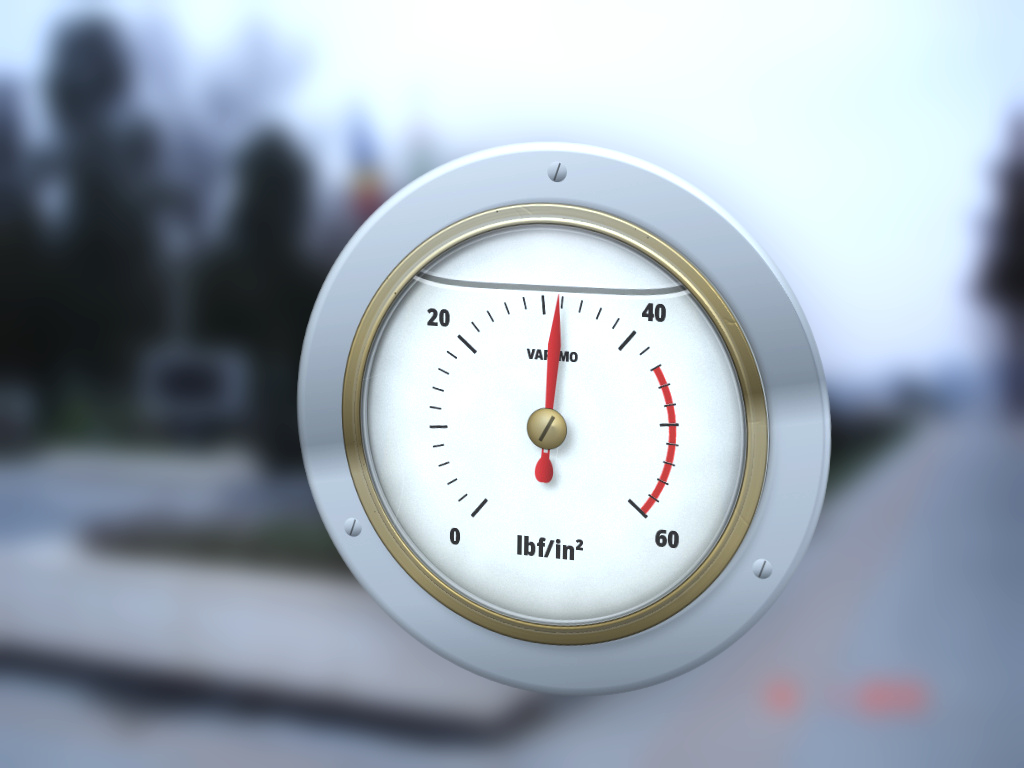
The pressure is 32; psi
